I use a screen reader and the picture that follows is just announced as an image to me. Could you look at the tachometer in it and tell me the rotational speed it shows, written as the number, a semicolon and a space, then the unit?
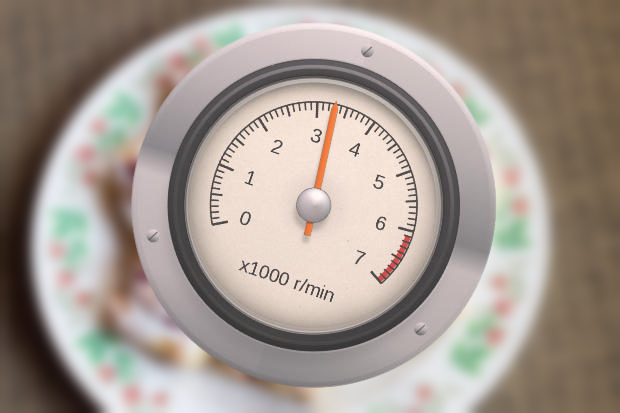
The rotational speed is 3300; rpm
